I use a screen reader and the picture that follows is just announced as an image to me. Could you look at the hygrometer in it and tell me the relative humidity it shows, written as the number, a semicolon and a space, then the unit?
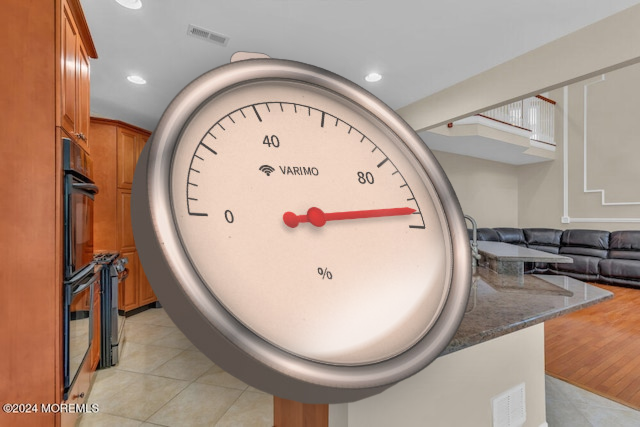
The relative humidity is 96; %
